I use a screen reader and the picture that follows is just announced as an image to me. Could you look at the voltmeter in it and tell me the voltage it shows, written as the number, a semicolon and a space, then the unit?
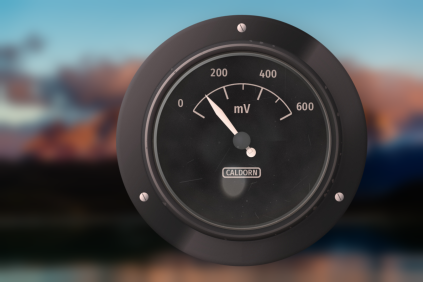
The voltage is 100; mV
